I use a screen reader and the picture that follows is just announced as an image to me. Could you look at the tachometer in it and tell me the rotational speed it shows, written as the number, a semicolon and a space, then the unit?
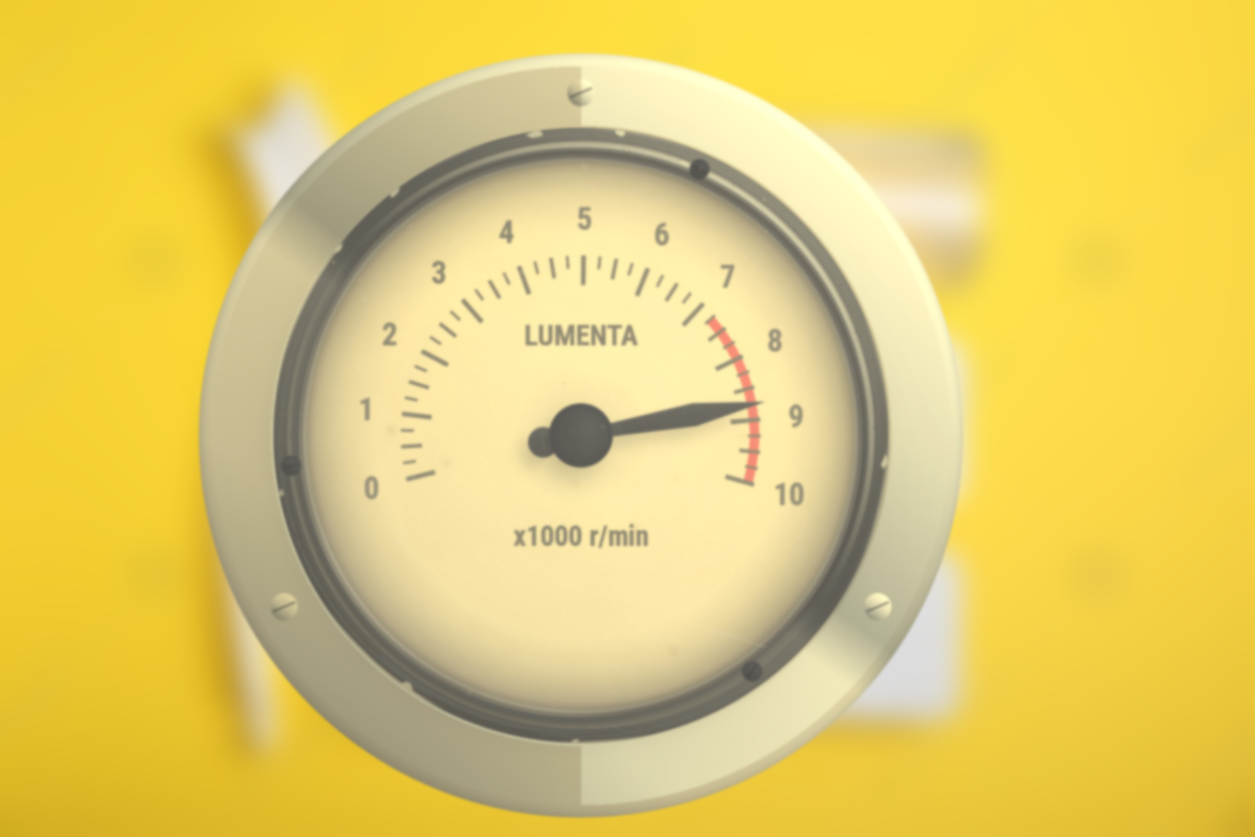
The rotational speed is 8750; rpm
